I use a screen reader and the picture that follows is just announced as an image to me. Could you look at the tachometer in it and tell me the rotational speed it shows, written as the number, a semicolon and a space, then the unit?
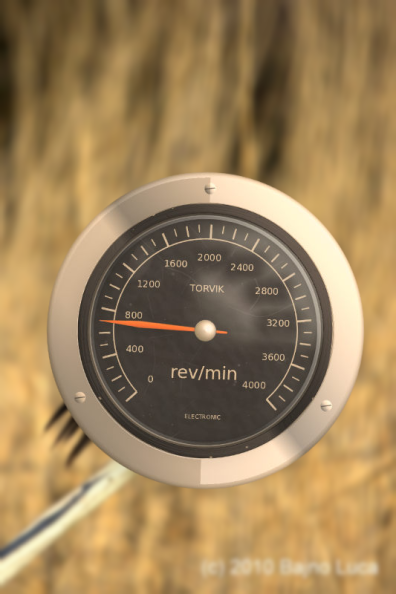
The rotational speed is 700; rpm
